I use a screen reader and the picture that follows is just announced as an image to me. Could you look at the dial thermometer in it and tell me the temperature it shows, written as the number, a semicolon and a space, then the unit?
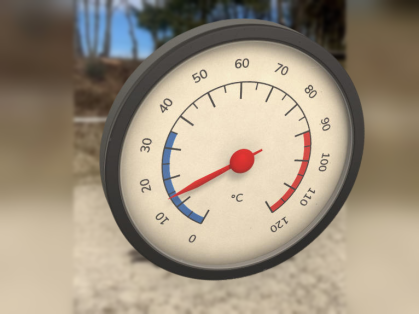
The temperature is 15; °C
